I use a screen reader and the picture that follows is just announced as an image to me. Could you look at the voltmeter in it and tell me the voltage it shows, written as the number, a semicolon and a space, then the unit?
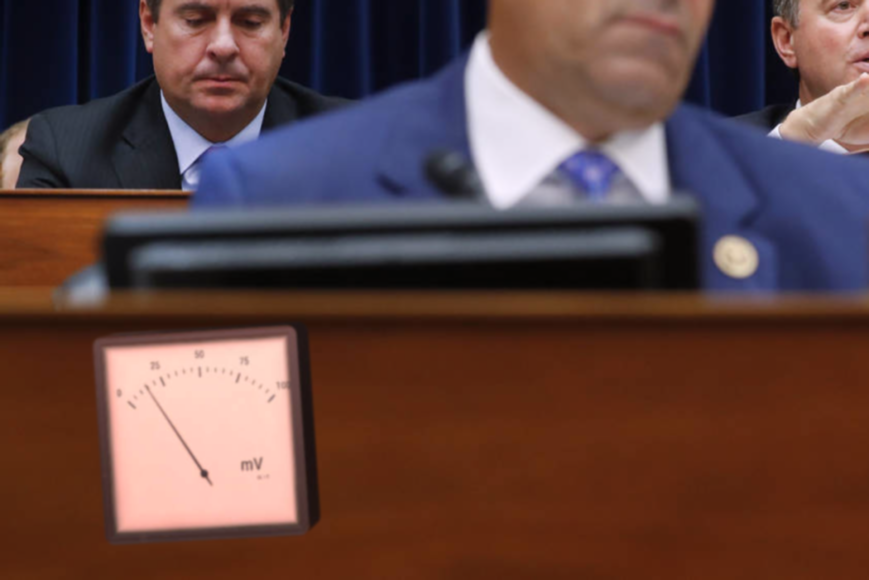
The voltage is 15; mV
